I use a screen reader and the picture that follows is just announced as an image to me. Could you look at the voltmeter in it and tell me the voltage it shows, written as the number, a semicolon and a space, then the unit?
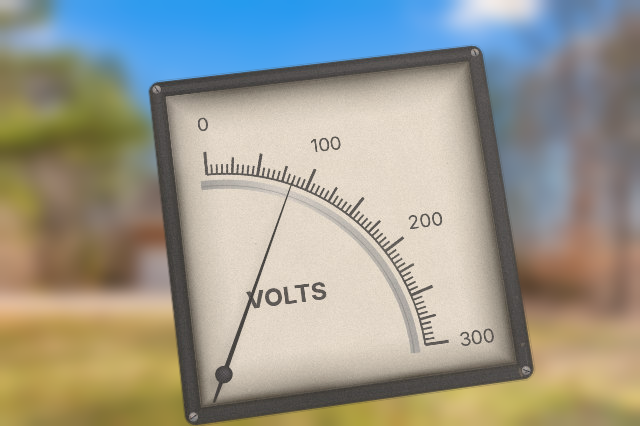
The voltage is 85; V
